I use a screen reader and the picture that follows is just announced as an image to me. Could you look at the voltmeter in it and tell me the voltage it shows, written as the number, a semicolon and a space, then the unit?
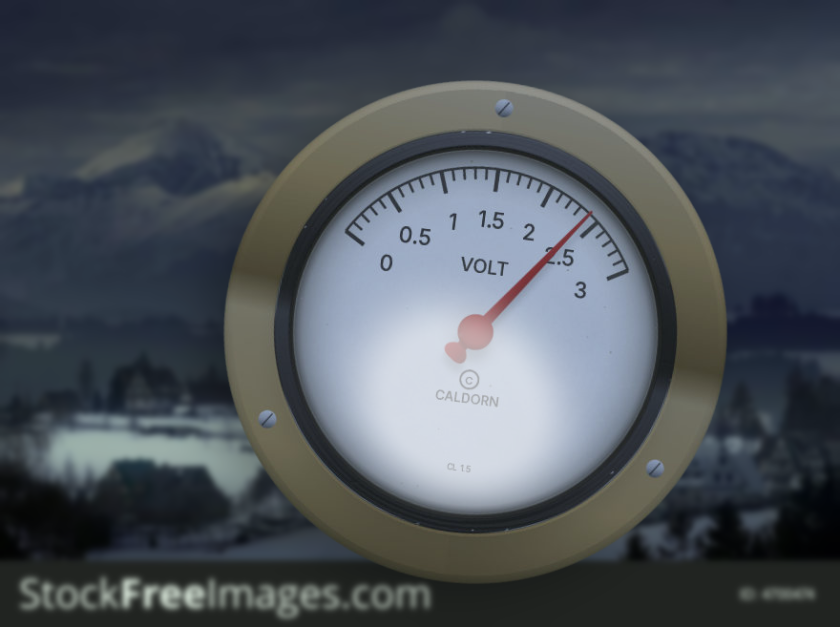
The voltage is 2.4; V
